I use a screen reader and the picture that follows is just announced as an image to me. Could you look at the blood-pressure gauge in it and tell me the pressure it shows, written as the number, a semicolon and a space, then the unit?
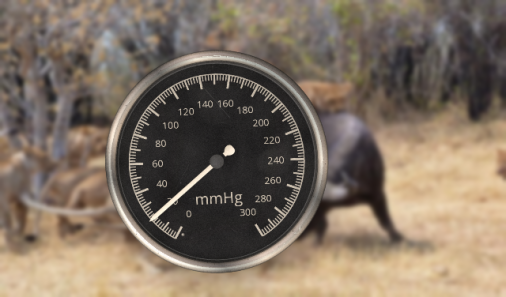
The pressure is 20; mmHg
